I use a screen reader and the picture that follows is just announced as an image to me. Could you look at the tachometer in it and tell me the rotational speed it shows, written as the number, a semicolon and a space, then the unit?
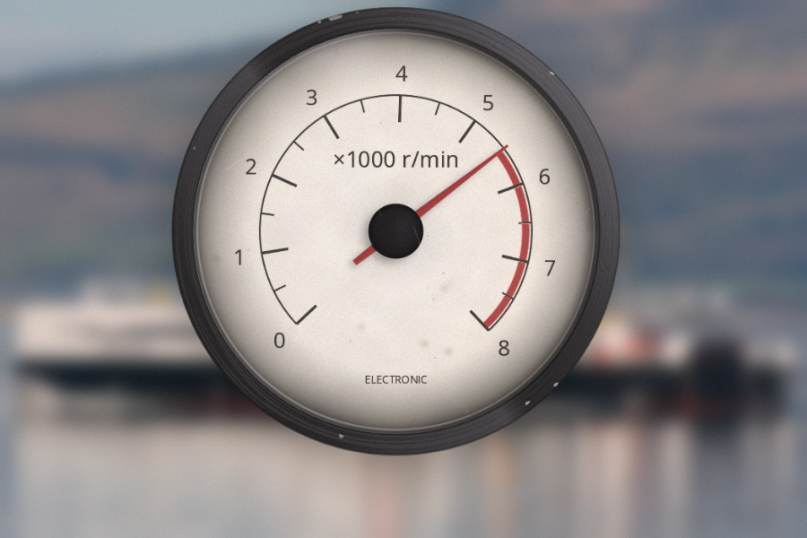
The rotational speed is 5500; rpm
